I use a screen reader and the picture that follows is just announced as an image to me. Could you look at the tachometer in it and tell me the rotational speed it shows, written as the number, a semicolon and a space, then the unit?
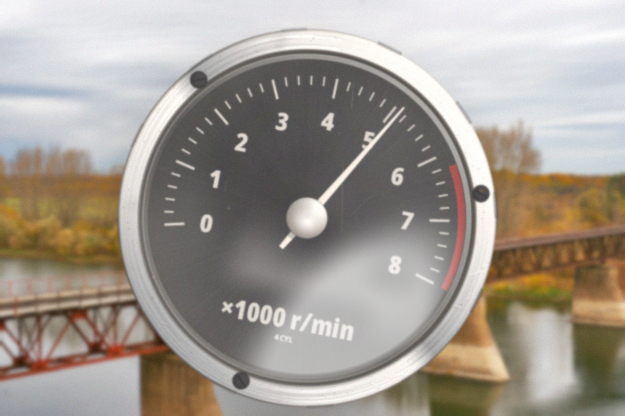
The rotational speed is 5100; rpm
